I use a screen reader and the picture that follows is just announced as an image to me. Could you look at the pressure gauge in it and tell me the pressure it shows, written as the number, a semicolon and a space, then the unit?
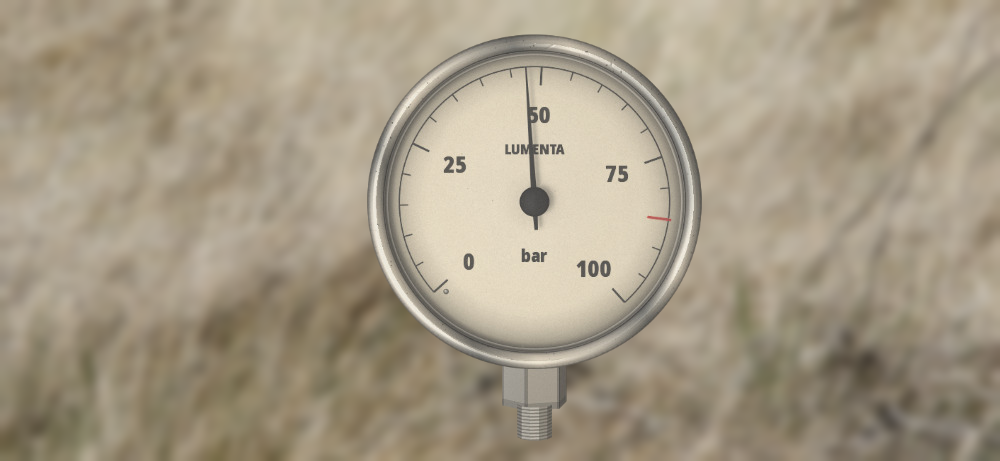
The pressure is 47.5; bar
